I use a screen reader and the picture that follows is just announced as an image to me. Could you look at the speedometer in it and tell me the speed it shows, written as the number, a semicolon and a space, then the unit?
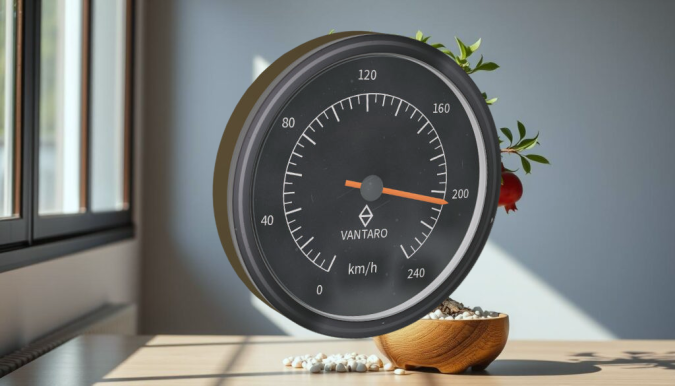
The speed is 205; km/h
